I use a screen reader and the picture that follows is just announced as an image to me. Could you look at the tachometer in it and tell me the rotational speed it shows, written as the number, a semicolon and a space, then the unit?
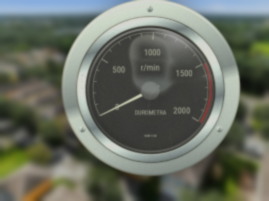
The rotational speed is 0; rpm
